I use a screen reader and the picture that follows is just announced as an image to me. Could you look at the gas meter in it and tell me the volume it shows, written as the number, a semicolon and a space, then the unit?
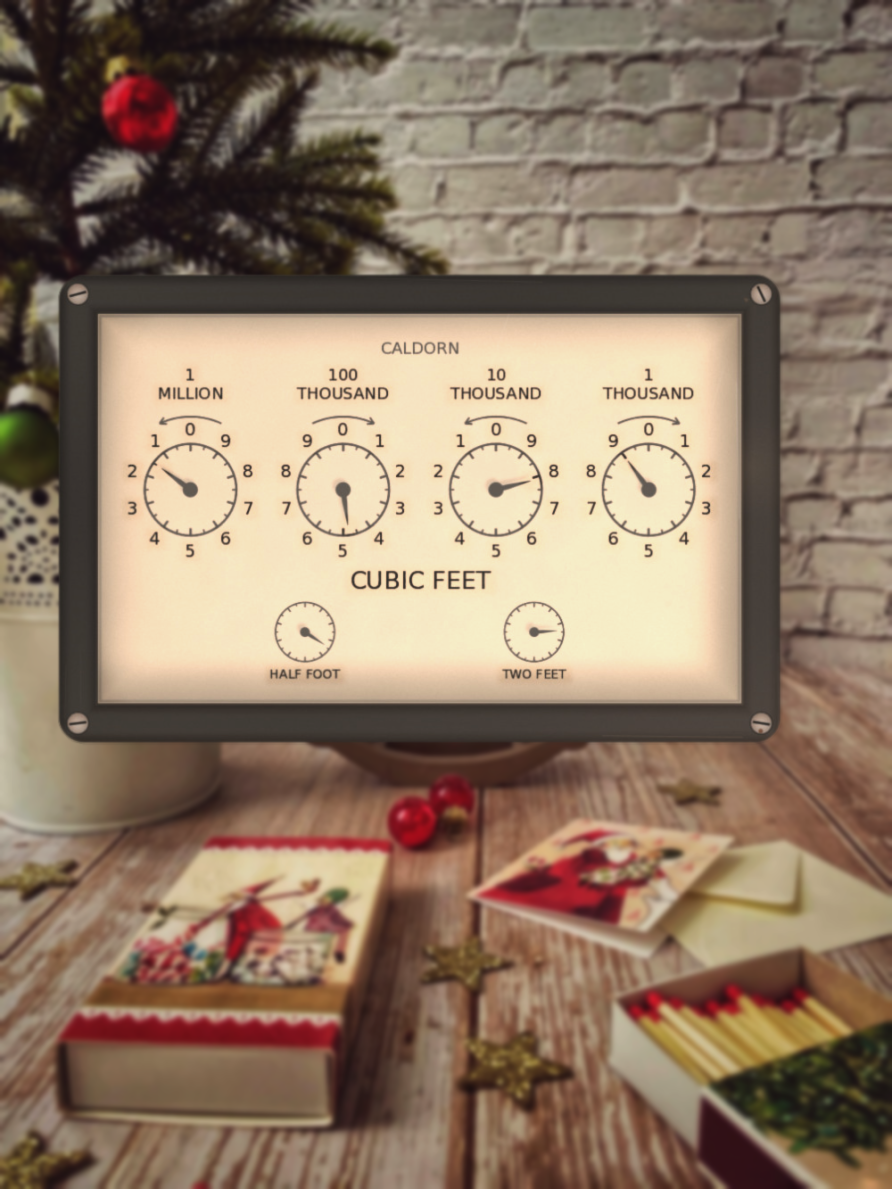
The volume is 147900; ft³
